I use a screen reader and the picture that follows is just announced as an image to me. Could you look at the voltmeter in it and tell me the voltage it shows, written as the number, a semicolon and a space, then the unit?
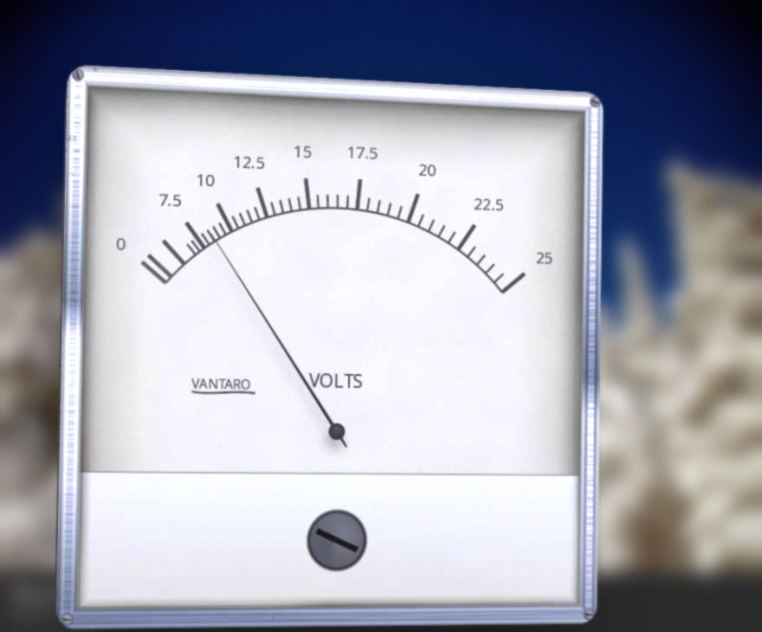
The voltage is 8.5; V
